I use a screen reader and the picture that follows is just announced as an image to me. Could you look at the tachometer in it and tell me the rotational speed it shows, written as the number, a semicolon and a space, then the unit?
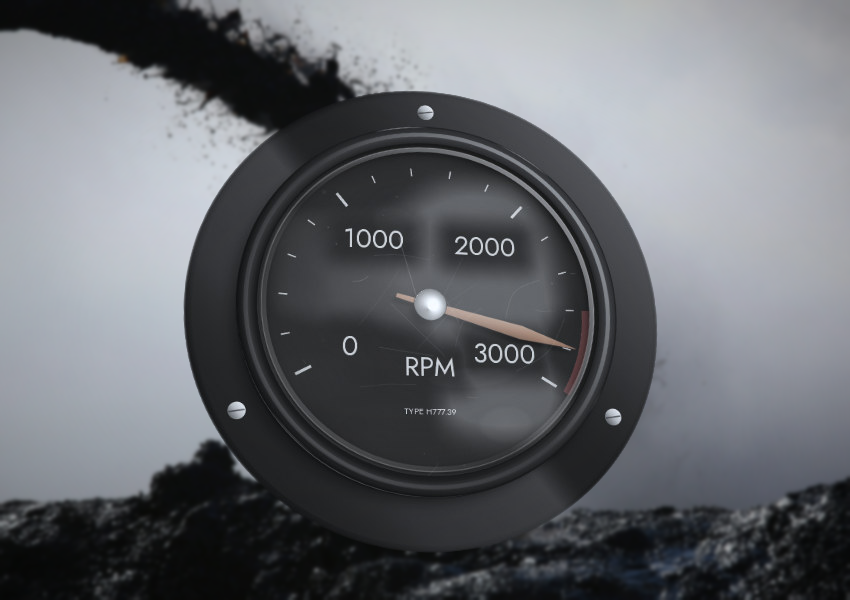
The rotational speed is 2800; rpm
